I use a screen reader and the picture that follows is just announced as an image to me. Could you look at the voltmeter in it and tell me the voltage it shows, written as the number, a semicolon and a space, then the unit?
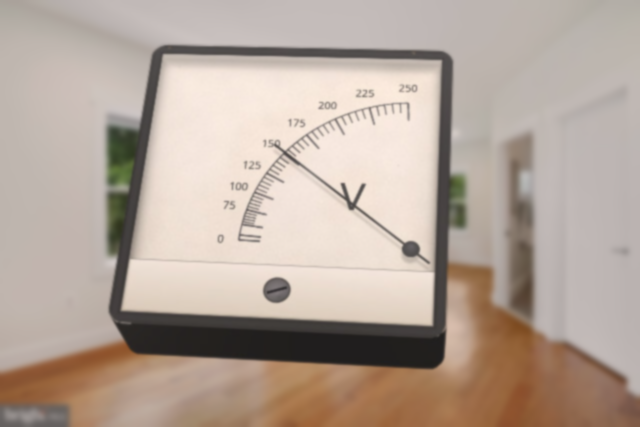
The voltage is 150; V
